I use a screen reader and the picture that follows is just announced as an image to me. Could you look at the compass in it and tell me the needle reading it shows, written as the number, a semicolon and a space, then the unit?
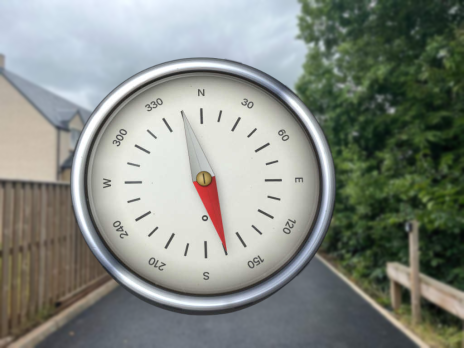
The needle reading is 165; °
